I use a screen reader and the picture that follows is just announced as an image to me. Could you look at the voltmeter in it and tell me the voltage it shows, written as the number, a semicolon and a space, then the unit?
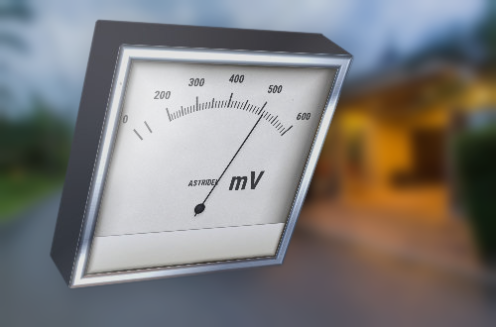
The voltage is 500; mV
